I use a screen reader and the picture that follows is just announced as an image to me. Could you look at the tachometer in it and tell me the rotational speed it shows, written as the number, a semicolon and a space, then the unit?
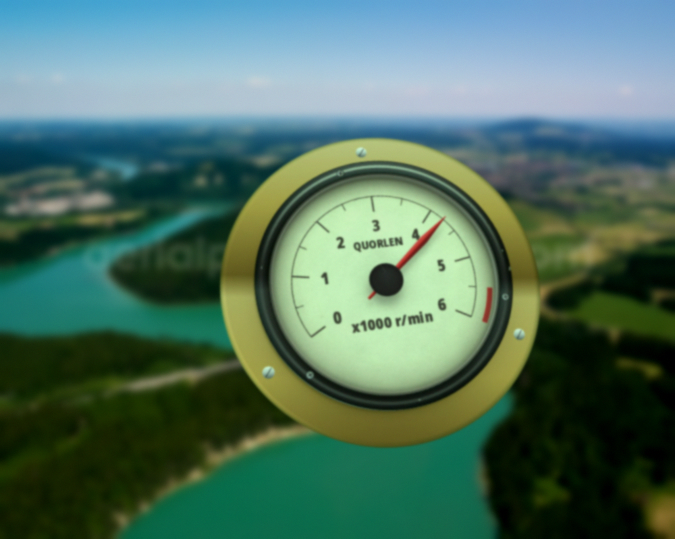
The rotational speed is 4250; rpm
